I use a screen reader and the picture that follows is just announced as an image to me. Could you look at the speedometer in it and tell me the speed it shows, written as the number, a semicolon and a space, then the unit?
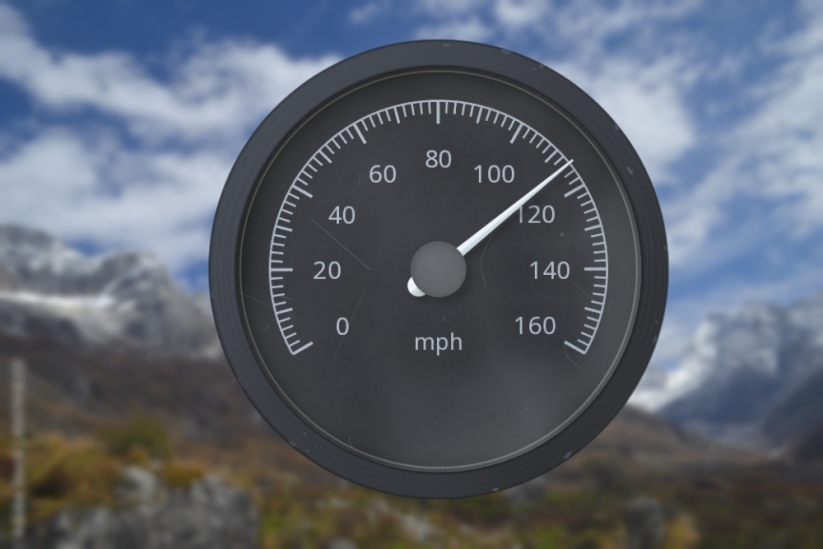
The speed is 114; mph
